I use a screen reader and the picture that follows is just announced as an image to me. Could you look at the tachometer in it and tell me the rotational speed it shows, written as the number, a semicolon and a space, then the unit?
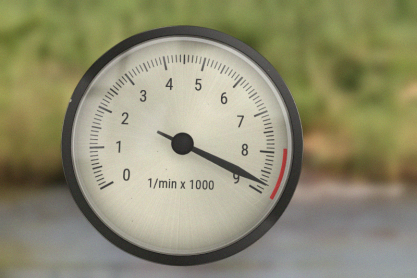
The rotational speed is 8800; rpm
